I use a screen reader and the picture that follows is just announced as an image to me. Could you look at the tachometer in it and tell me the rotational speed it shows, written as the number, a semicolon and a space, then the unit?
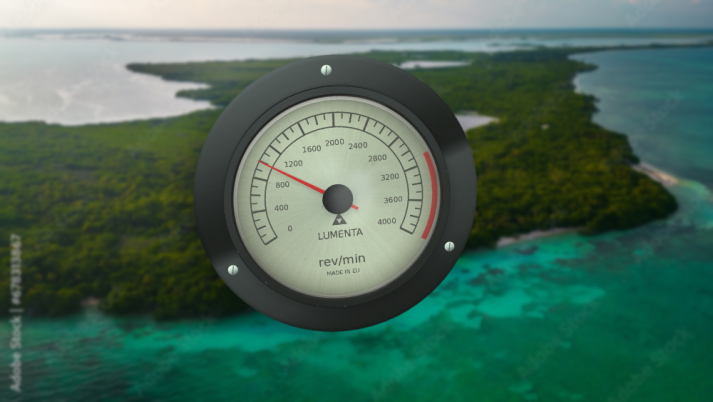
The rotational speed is 1000; rpm
